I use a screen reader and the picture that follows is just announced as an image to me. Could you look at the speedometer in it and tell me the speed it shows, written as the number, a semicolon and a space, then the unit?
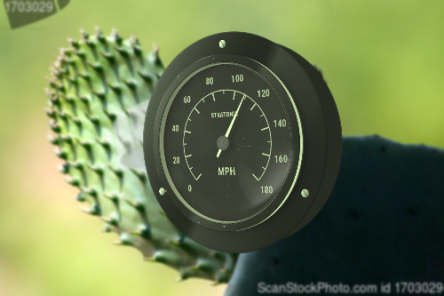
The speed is 110; mph
